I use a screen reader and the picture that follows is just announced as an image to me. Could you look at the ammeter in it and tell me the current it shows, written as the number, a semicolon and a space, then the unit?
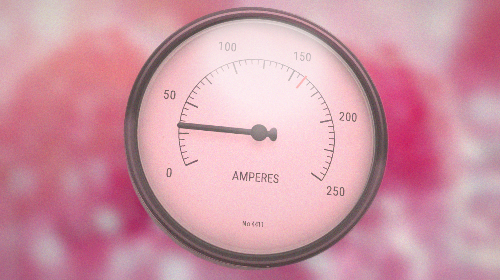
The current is 30; A
